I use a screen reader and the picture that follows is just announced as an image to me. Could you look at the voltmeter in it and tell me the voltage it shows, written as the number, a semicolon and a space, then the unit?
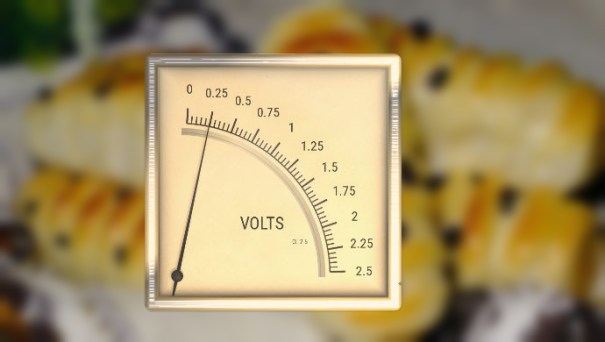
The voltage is 0.25; V
